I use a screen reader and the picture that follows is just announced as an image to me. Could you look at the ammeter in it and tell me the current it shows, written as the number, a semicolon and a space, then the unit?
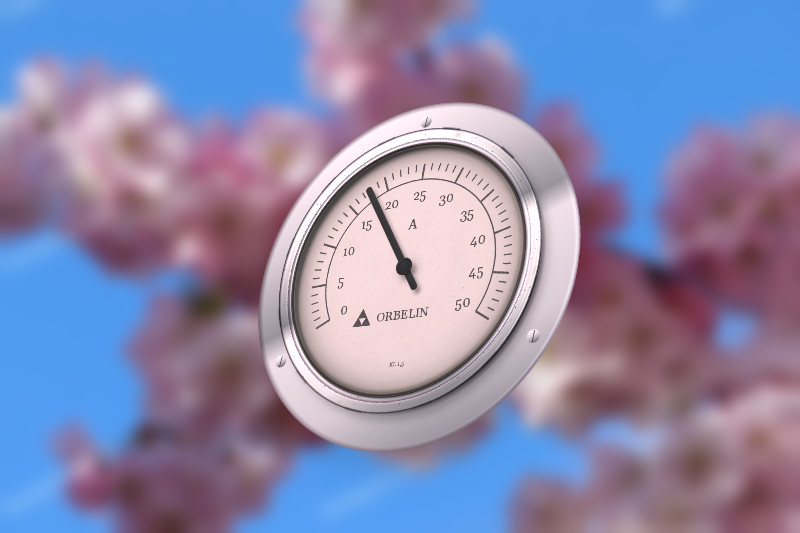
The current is 18; A
